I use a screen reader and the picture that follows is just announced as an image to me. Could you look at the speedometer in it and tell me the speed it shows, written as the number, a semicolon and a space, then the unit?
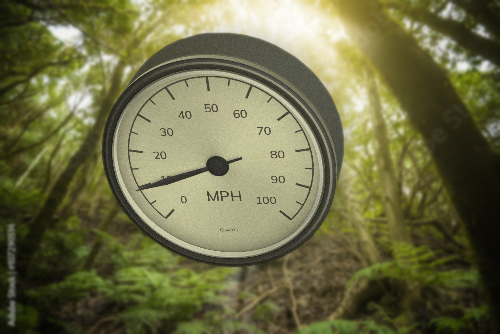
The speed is 10; mph
